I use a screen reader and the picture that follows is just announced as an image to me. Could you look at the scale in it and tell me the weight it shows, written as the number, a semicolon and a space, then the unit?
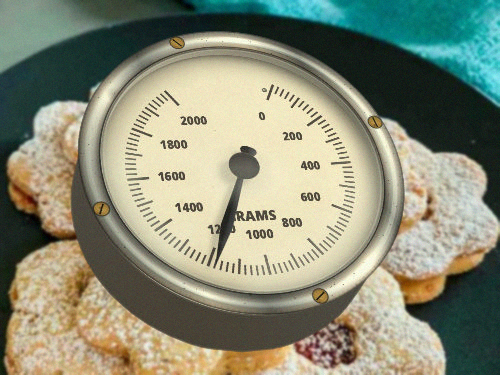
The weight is 1180; g
